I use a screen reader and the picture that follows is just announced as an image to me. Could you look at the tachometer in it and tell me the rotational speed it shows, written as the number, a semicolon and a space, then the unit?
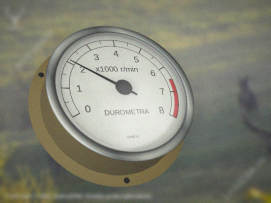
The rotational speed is 2000; rpm
